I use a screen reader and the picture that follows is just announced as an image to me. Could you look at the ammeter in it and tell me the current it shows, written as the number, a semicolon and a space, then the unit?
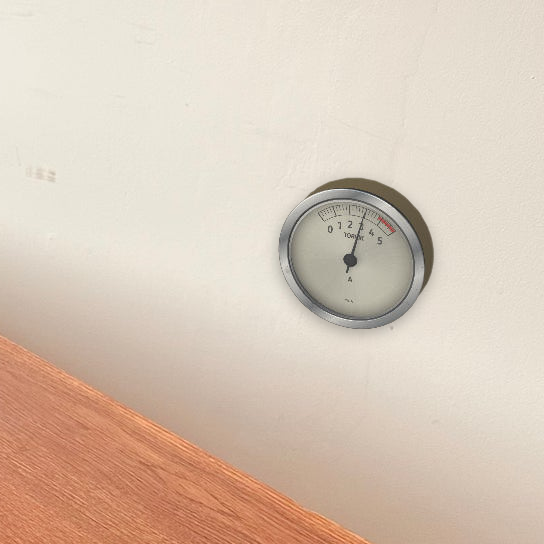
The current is 3; A
